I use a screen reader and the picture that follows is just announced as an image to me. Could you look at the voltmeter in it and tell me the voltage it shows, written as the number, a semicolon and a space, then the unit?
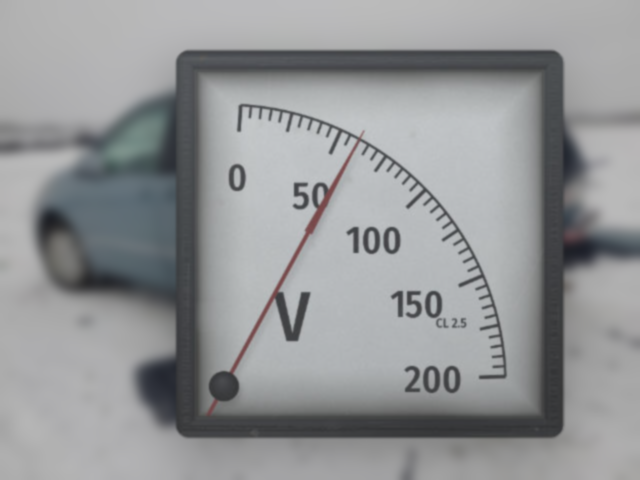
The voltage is 60; V
